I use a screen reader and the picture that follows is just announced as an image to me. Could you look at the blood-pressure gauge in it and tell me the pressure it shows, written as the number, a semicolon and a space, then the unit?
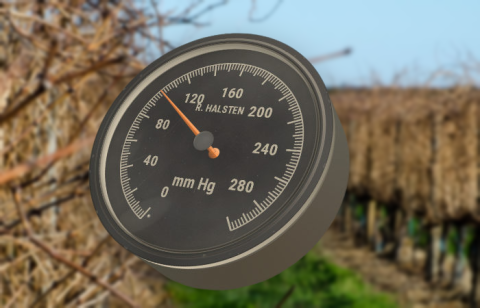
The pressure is 100; mmHg
